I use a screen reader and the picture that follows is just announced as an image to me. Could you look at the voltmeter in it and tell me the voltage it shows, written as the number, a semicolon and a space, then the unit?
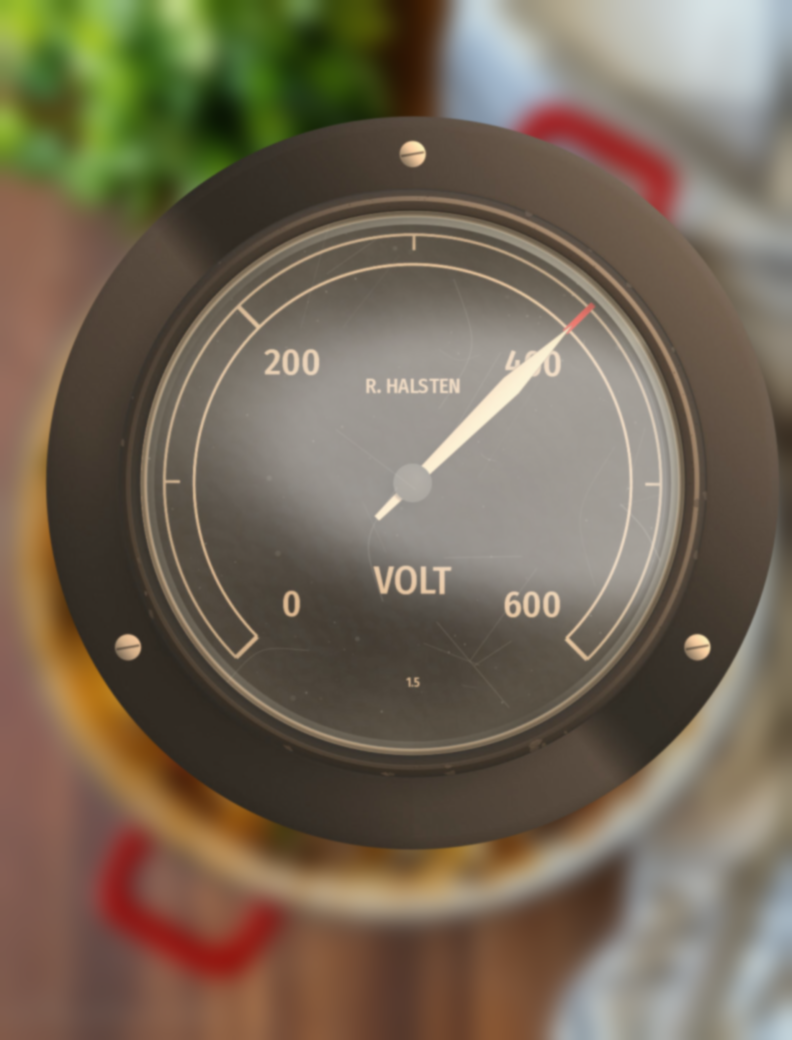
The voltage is 400; V
